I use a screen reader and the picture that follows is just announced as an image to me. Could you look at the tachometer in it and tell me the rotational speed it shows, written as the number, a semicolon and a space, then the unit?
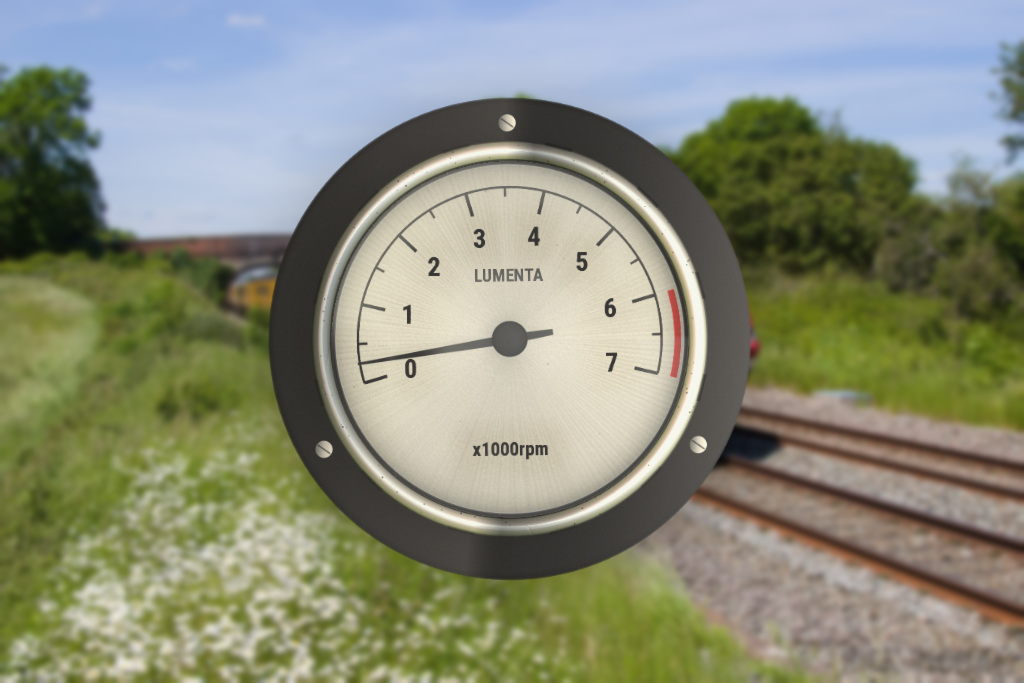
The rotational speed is 250; rpm
